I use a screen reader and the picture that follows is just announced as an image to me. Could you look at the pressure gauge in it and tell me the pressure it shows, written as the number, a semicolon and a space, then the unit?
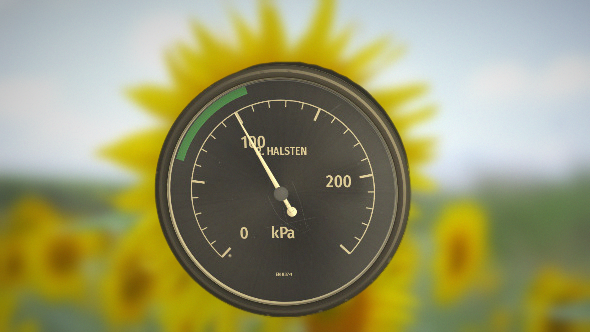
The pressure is 100; kPa
